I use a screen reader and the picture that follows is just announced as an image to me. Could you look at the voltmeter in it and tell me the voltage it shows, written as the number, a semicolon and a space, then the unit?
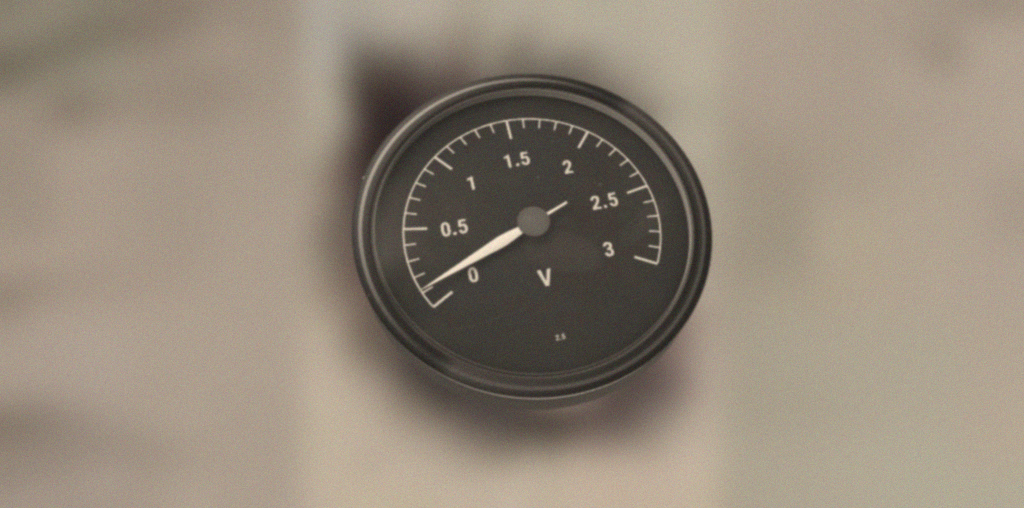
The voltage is 0.1; V
